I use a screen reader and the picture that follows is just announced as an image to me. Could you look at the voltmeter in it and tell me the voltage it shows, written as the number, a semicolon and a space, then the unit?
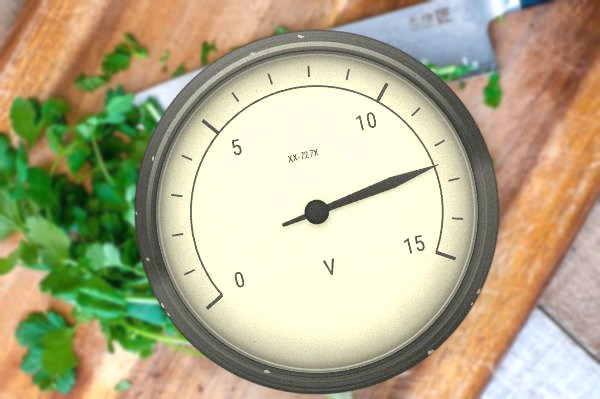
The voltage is 12.5; V
